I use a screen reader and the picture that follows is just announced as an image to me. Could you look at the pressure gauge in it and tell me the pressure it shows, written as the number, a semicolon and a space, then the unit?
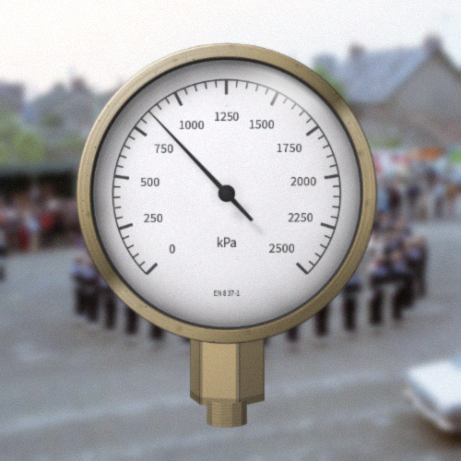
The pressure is 850; kPa
